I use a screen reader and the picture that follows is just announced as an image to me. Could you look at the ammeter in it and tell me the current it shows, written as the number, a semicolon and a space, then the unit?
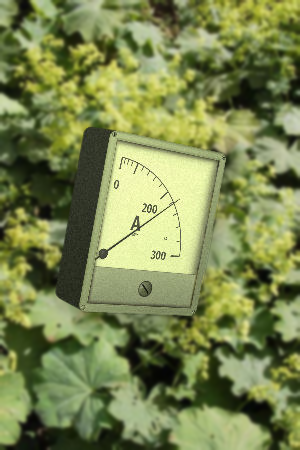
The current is 220; A
